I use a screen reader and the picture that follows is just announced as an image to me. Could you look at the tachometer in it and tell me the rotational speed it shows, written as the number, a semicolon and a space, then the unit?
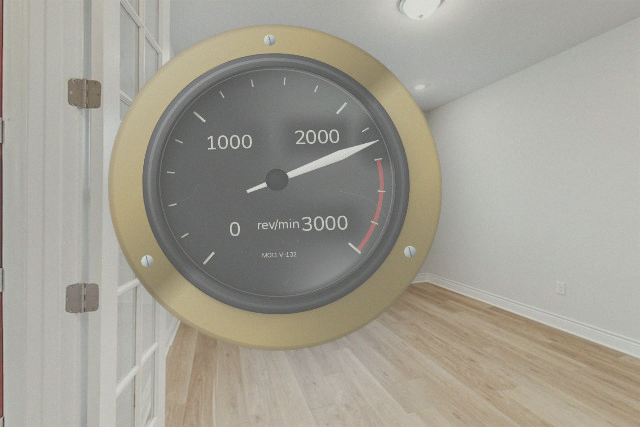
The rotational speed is 2300; rpm
